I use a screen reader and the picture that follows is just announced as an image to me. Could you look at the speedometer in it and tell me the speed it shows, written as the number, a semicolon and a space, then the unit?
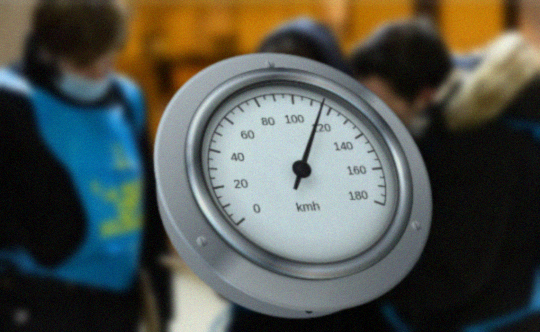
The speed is 115; km/h
